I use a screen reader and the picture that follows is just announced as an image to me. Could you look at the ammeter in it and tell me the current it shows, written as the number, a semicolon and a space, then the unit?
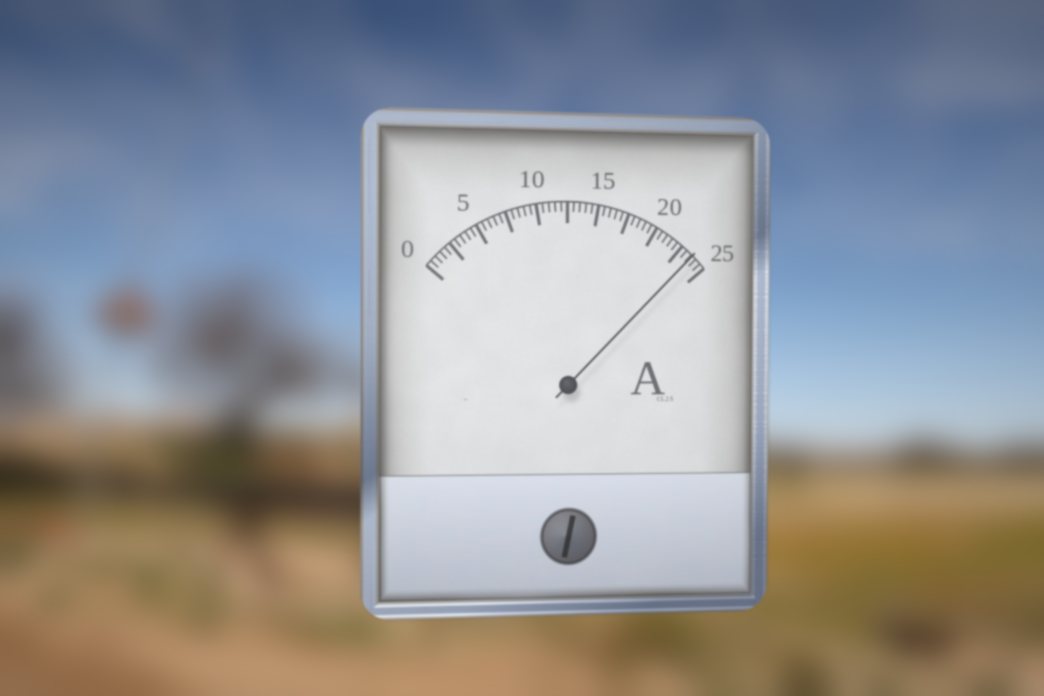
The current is 23.5; A
